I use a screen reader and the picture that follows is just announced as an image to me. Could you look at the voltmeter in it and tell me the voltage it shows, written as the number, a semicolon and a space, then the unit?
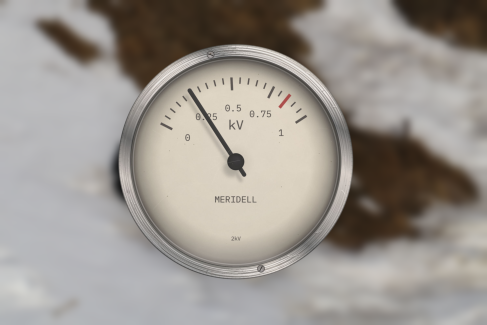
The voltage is 0.25; kV
